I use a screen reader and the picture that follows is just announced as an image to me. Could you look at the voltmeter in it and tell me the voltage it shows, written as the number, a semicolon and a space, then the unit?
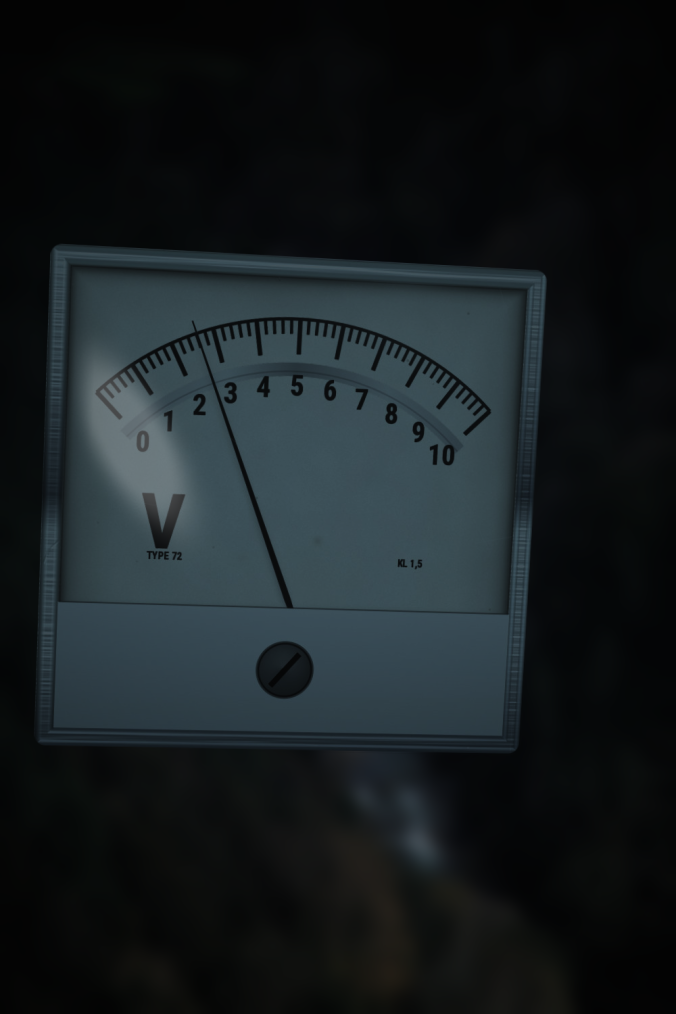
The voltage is 2.6; V
